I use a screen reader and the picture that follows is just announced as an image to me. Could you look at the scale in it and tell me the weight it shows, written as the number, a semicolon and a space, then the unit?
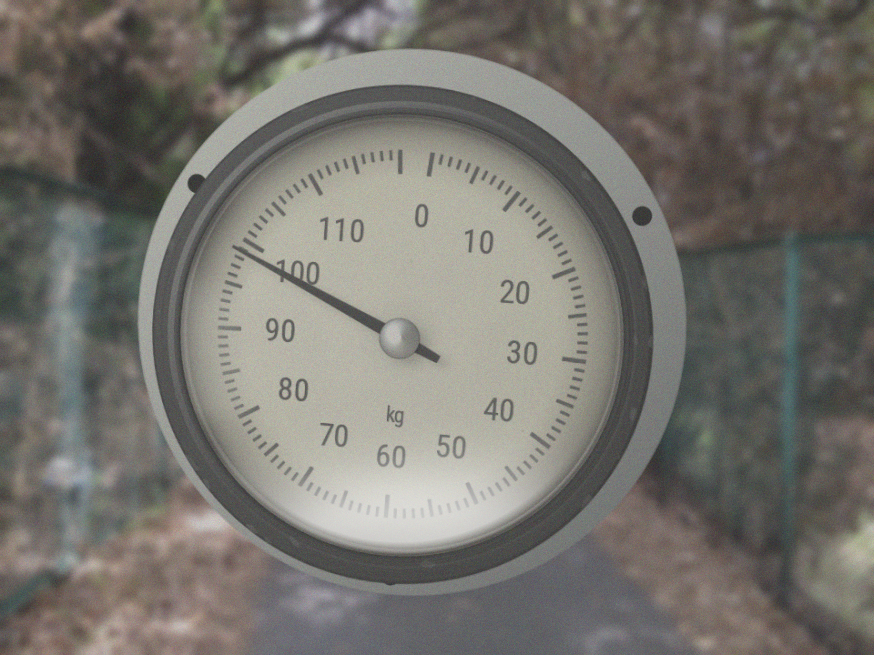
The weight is 99; kg
